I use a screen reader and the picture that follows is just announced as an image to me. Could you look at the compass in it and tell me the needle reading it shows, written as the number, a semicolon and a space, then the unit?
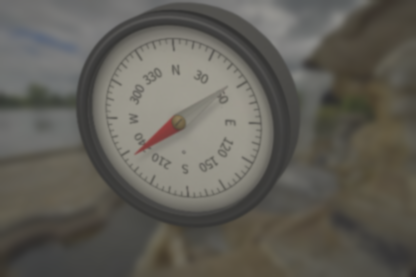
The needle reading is 235; °
